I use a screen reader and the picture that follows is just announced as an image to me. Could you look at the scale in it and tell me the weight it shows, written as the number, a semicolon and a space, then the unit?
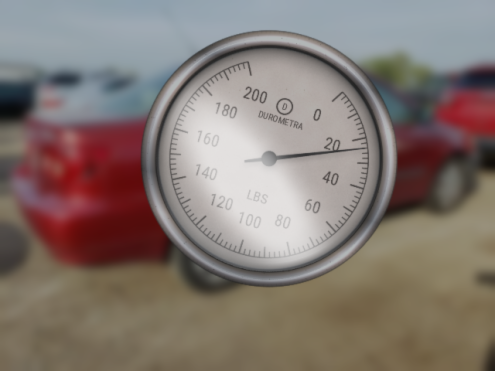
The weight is 24; lb
